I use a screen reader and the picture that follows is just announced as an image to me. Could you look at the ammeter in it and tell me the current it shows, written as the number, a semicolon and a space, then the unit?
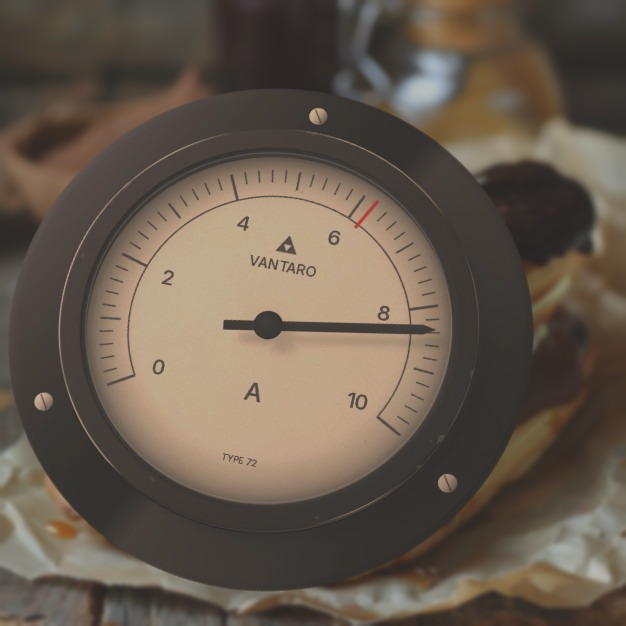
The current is 8.4; A
